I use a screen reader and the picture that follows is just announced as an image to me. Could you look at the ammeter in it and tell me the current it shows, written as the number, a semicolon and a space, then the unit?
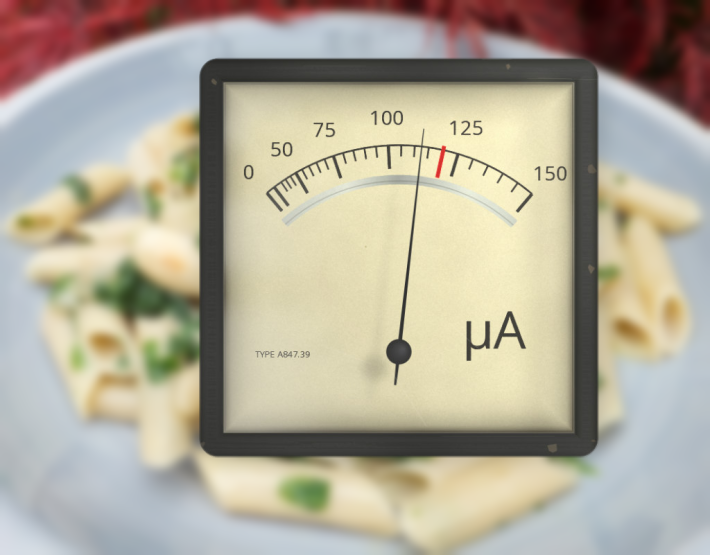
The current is 112.5; µA
